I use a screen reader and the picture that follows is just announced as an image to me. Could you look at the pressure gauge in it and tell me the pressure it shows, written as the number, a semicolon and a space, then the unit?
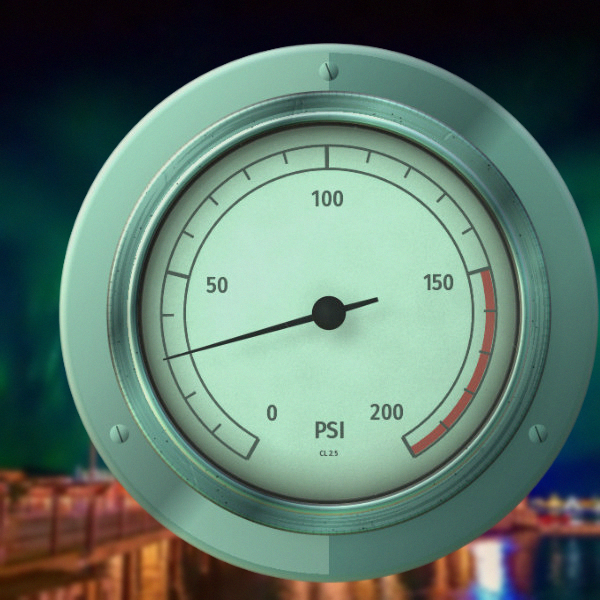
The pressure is 30; psi
